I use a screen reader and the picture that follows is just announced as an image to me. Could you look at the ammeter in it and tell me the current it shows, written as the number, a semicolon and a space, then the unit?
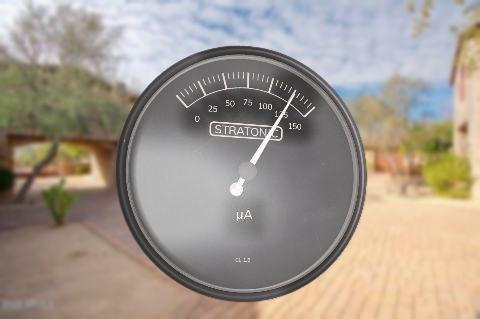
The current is 125; µA
